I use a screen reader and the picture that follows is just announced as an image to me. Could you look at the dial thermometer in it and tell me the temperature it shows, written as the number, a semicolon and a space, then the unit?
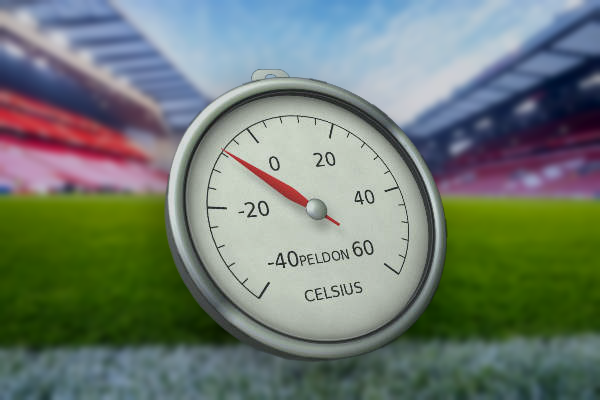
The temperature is -8; °C
